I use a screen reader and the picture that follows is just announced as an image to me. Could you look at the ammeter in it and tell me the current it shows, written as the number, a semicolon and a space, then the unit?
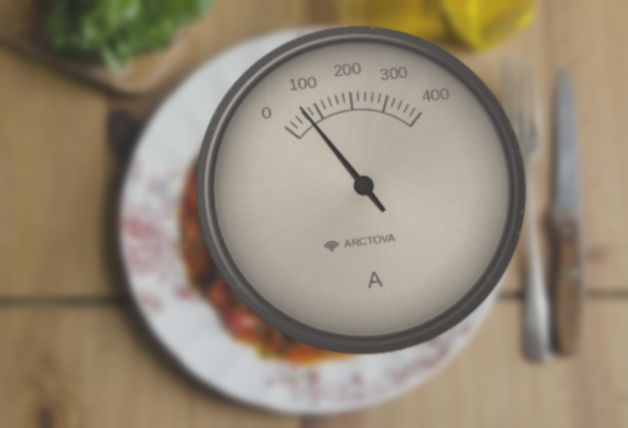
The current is 60; A
